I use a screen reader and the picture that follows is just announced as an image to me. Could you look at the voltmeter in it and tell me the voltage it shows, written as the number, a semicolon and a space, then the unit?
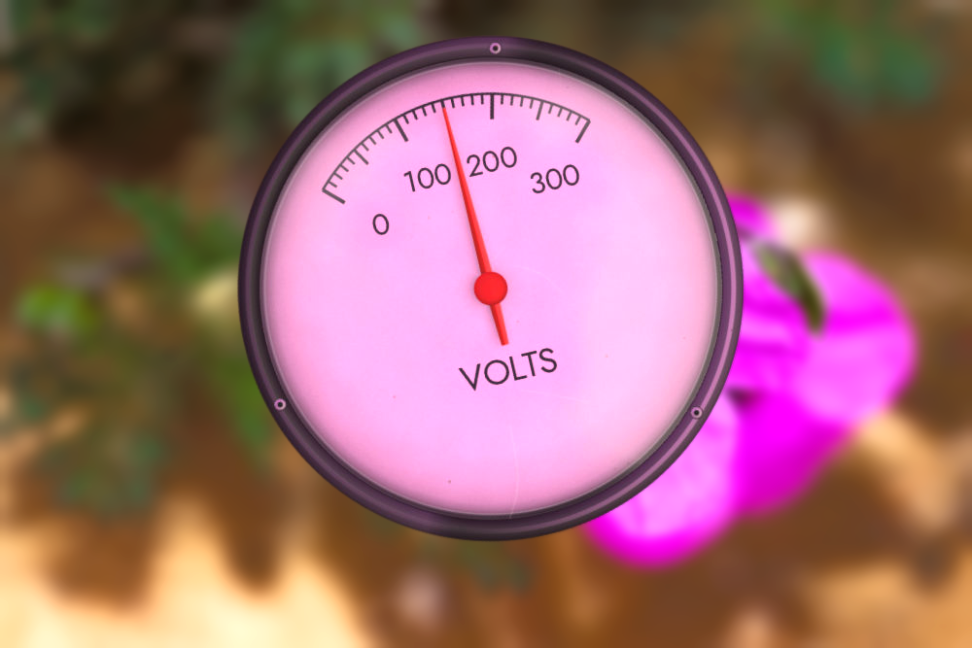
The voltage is 150; V
